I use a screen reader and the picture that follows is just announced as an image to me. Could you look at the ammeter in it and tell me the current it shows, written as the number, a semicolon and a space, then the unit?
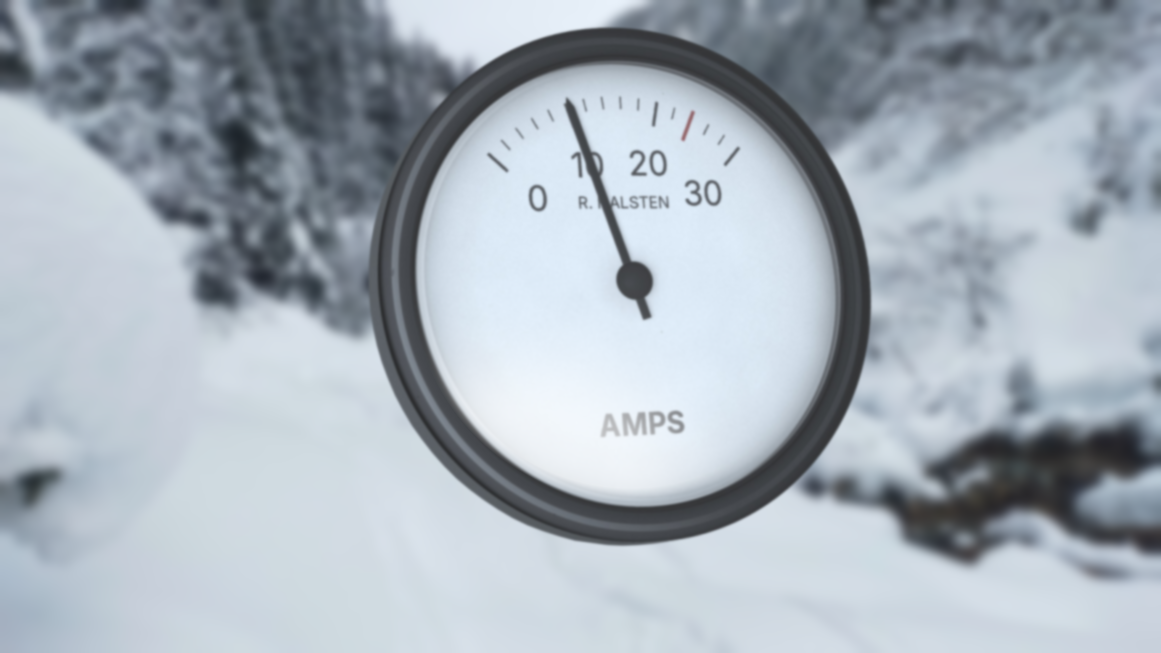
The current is 10; A
